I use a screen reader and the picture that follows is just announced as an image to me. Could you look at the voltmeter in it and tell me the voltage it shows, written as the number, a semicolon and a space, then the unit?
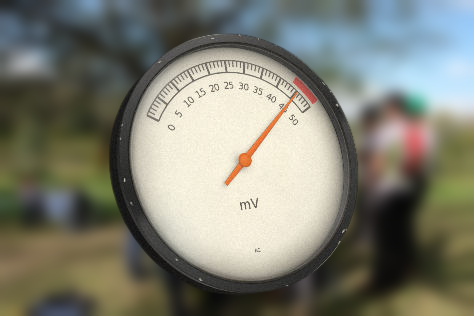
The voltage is 45; mV
